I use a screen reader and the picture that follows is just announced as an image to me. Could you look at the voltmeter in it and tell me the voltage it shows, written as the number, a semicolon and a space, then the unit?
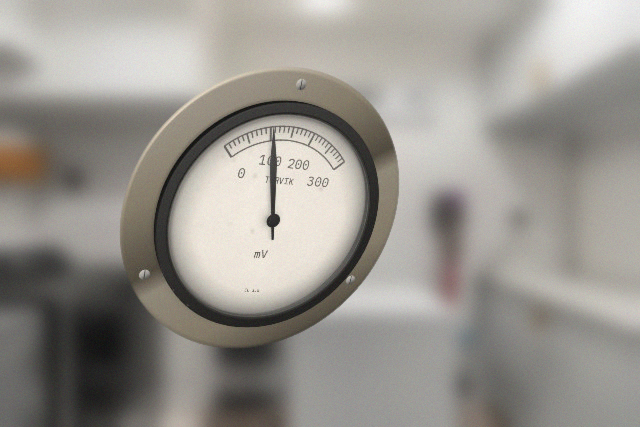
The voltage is 100; mV
